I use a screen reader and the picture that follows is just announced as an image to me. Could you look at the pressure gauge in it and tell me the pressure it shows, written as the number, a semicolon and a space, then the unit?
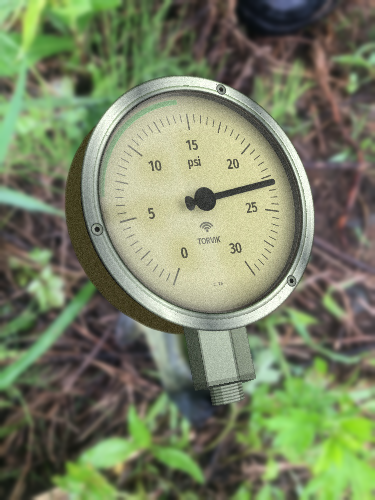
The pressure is 23; psi
